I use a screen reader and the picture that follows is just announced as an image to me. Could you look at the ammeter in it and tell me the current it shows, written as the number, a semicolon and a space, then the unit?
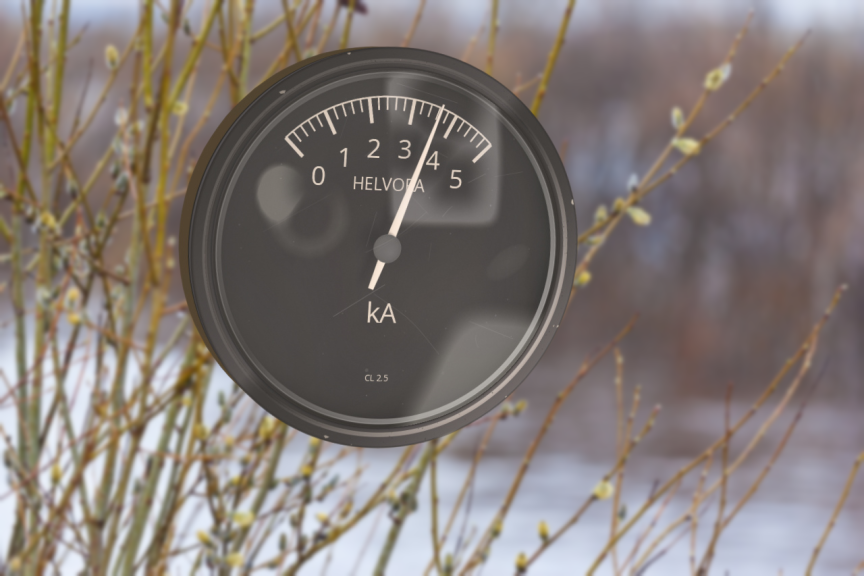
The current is 3.6; kA
